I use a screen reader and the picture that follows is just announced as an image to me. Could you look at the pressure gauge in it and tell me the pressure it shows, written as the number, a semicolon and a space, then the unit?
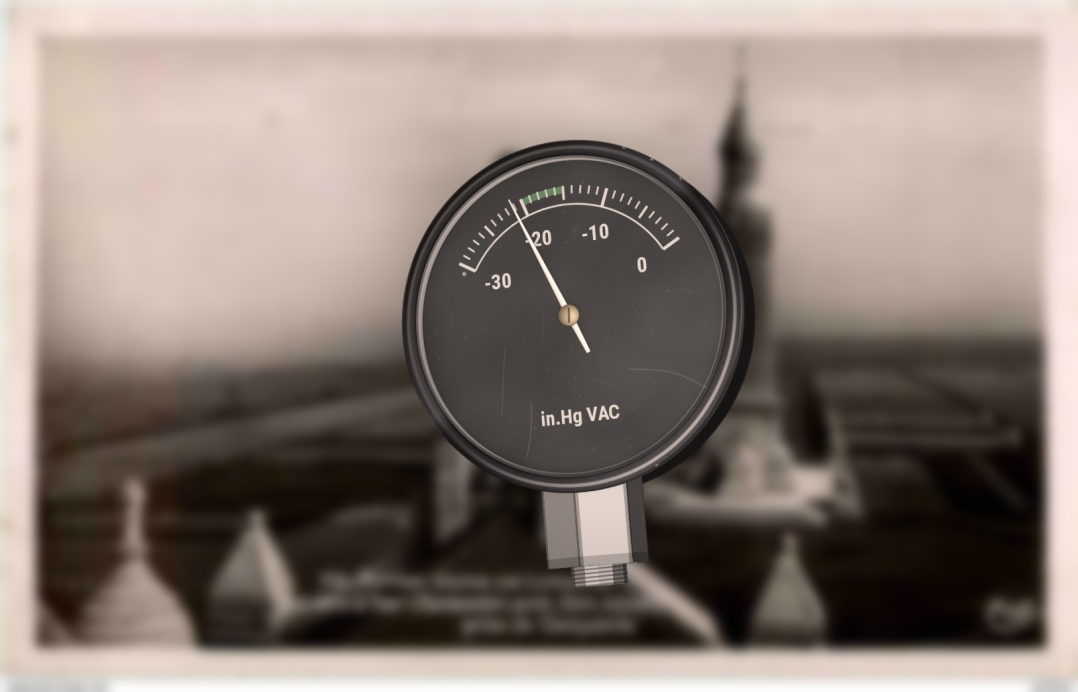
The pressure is -21; inHg
